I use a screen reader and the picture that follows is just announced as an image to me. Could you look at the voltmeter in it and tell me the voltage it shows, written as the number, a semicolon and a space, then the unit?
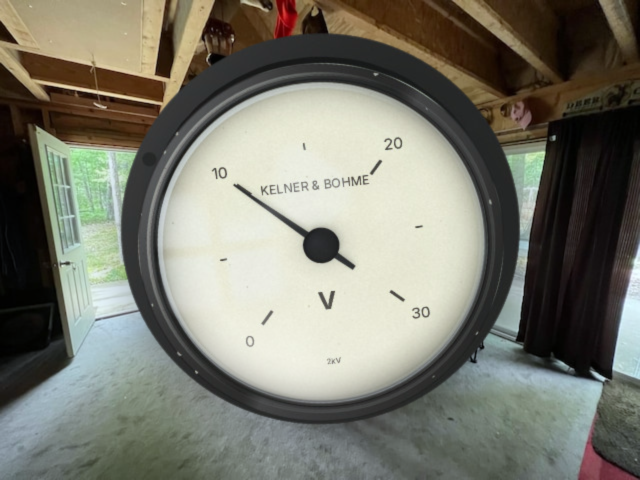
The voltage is 10; V
